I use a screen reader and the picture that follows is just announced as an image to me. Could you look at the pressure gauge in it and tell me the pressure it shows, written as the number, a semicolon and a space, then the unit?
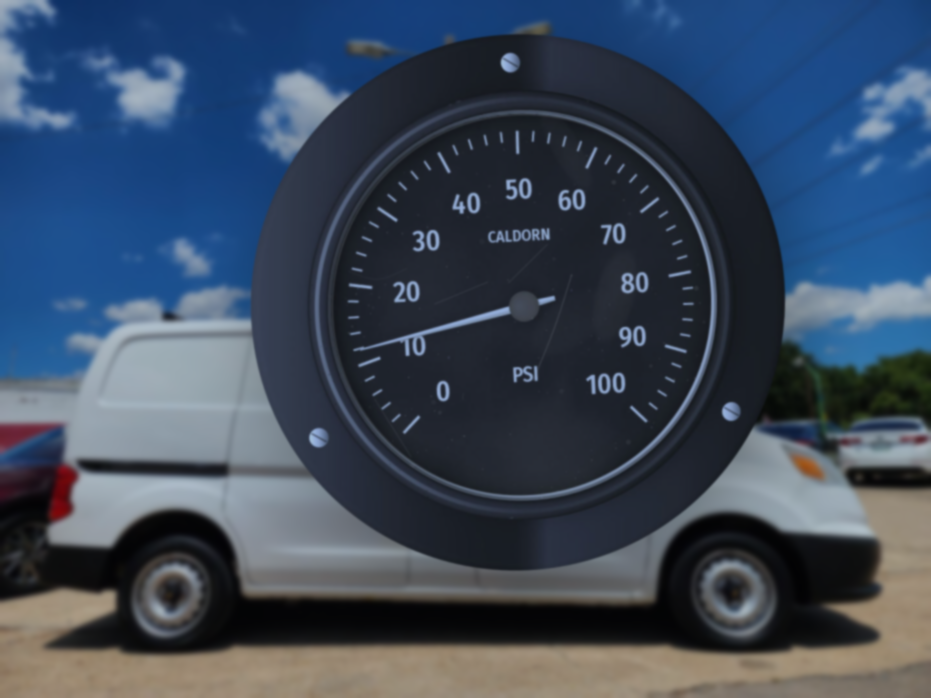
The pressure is 12; psi
